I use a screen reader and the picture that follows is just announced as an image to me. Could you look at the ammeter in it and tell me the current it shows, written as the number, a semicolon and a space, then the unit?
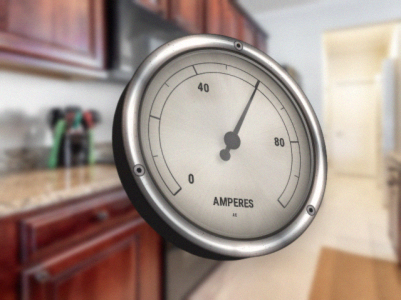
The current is 60; A
